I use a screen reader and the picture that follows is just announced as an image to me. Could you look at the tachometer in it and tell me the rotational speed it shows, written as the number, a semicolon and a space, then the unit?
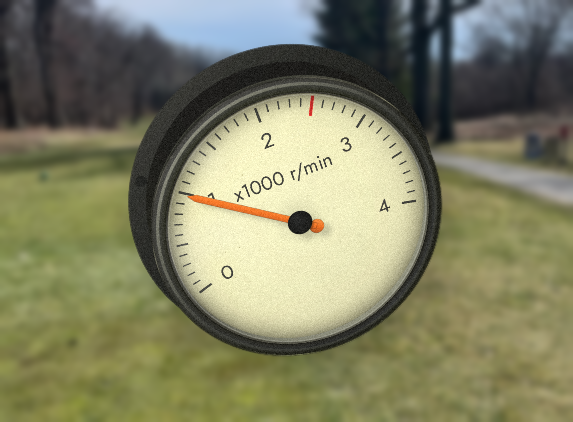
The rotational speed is 1000; rpm
